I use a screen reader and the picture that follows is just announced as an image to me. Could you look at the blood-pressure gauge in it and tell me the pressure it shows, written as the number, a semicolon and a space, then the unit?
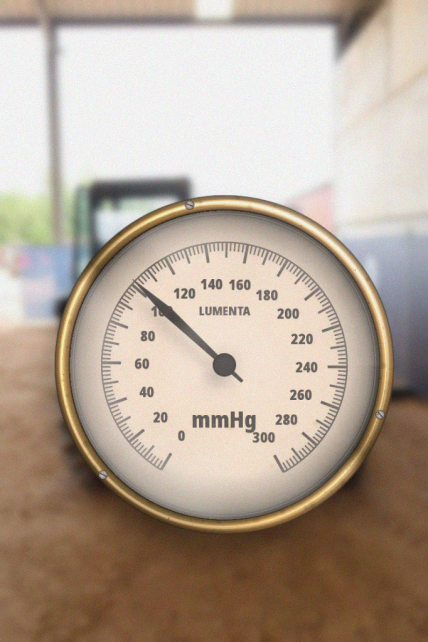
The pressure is 102; mmHg
